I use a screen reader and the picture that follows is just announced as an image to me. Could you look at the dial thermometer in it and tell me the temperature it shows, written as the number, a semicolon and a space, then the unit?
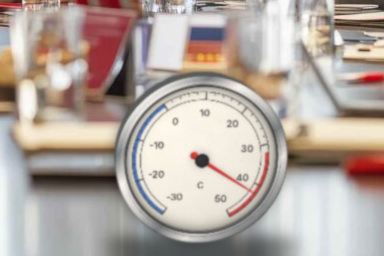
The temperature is 42; °C
